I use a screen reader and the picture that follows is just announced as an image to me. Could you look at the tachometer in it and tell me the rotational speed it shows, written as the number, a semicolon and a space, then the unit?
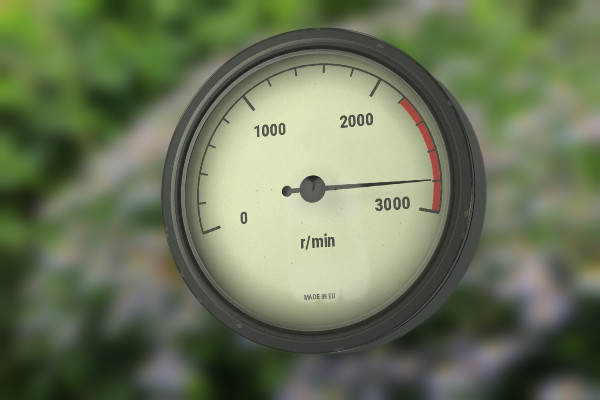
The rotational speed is 2800; rpm
